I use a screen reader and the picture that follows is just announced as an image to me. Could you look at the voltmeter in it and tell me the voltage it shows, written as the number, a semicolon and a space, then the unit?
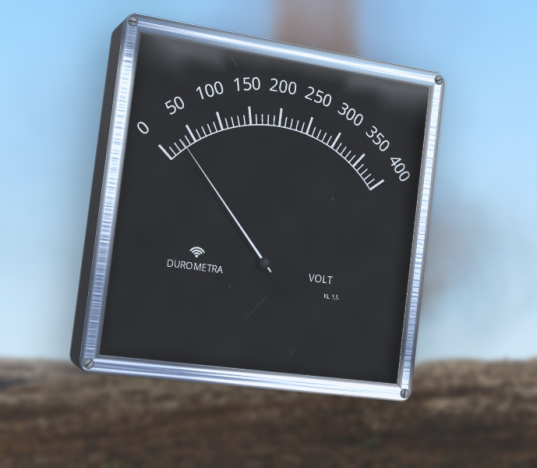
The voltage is 30; V
